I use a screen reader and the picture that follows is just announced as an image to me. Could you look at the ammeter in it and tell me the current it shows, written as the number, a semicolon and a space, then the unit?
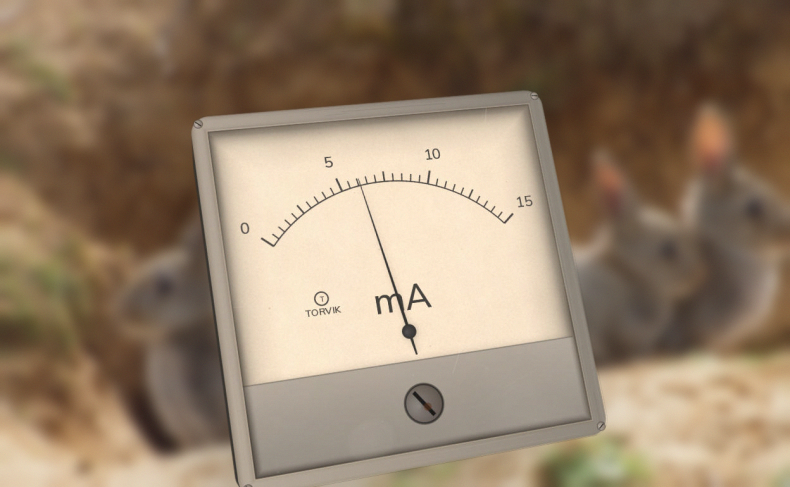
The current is 6; mA
